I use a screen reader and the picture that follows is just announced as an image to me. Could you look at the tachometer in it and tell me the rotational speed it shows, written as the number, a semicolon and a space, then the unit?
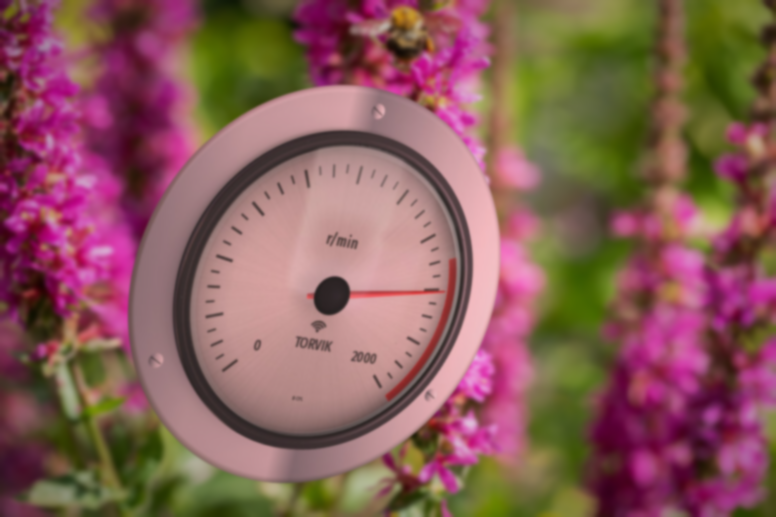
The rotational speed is 1600; rpm
